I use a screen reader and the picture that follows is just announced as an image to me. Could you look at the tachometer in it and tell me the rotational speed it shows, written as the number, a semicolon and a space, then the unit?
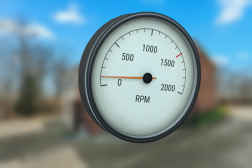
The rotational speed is 100; rpm
